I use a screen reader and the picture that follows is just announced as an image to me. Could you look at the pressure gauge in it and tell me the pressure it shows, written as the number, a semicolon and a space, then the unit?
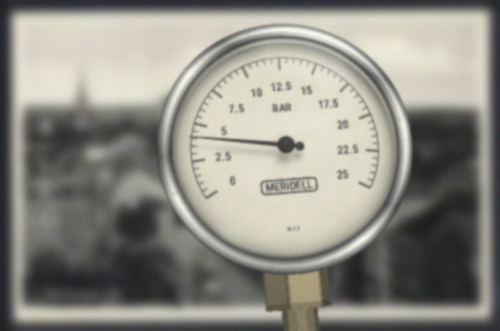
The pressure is 4; bar
